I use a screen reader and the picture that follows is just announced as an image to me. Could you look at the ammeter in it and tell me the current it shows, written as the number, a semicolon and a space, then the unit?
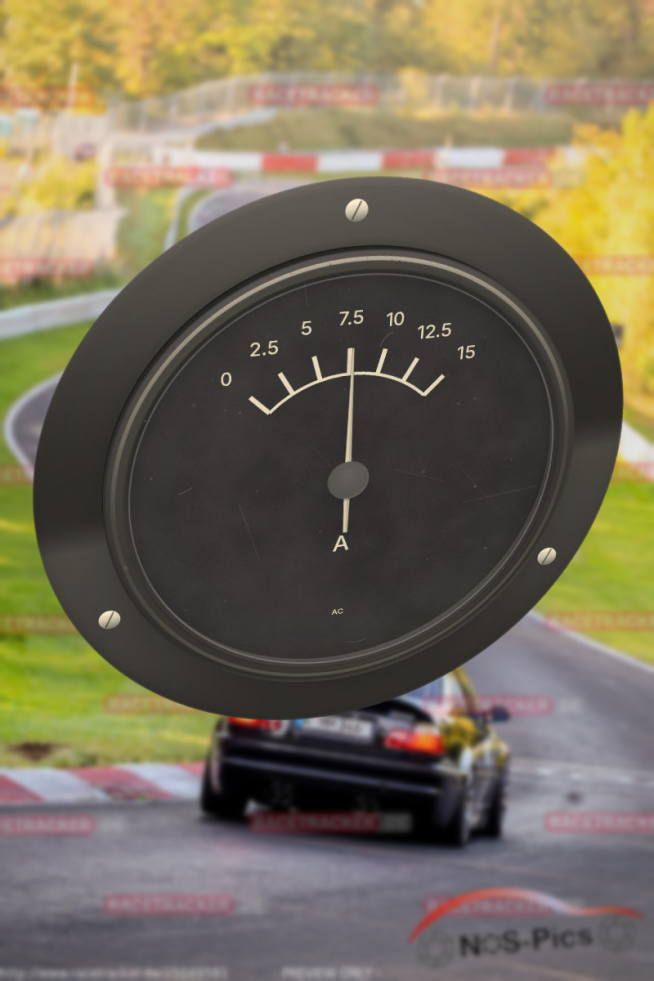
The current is 7.5; A
